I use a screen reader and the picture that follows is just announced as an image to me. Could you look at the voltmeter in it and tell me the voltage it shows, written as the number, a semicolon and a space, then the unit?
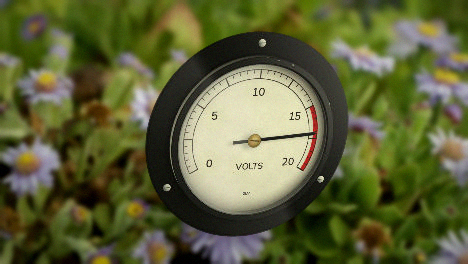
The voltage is 17; V
